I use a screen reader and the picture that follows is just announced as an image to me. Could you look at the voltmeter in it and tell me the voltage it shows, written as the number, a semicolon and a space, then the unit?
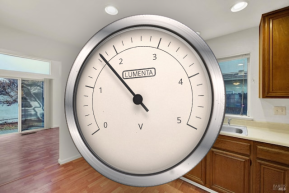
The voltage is 1.7; V
